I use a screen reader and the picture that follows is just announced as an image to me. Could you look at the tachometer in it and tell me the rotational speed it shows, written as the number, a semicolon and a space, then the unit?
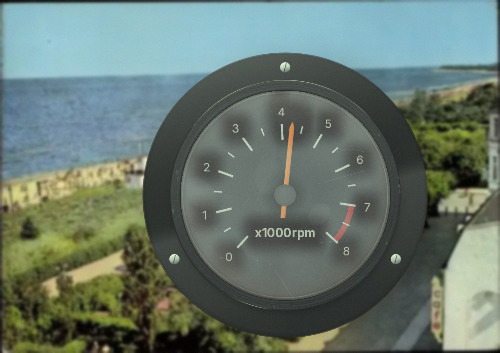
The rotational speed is 4250; rpm
